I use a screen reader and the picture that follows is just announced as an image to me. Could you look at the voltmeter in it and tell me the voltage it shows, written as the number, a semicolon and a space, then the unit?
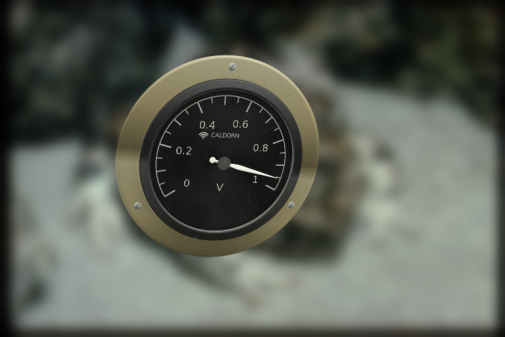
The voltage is 0.95; V
